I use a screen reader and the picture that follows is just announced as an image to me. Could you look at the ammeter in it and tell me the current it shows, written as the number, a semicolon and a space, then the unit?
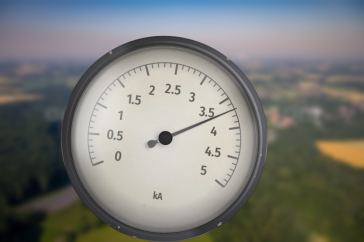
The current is 3.7; kA
